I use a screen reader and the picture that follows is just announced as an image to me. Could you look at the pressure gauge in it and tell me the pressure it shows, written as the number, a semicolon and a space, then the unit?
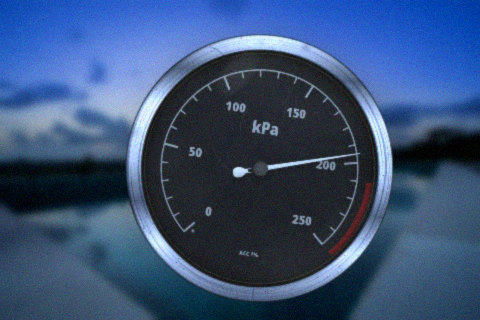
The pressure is 195; kPa
